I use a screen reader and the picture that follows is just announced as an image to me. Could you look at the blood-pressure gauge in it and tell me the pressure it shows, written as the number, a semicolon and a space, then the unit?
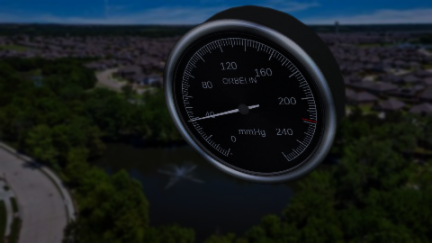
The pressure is 40; mmHg
